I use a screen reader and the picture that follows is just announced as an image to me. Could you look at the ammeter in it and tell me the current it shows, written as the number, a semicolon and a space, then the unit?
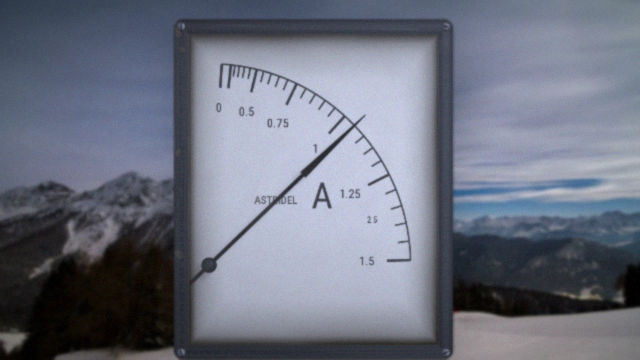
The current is 1.05; A
